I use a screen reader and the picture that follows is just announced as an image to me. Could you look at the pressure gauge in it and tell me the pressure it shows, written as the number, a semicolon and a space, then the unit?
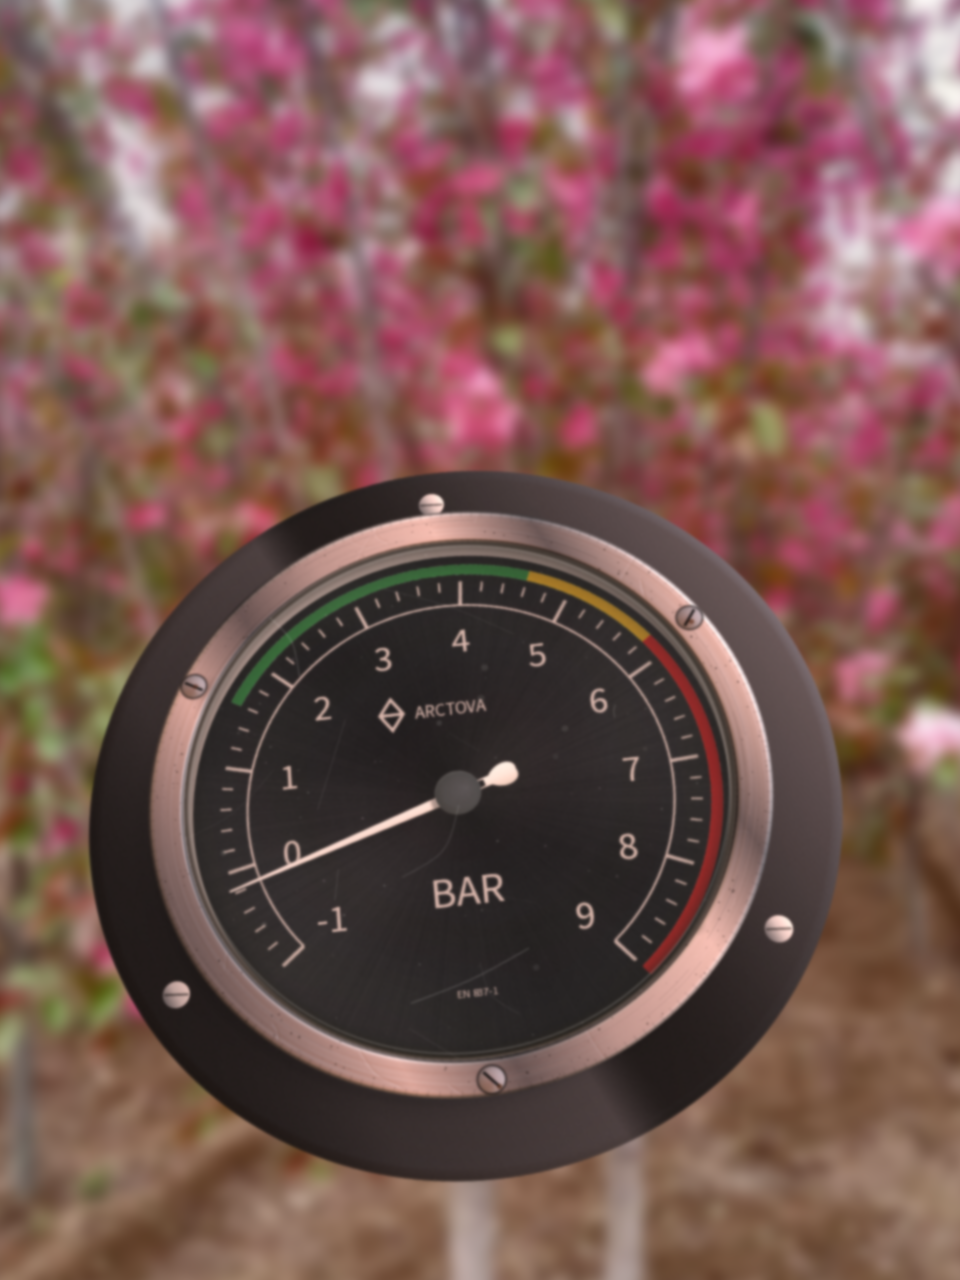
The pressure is -0.2; bar
